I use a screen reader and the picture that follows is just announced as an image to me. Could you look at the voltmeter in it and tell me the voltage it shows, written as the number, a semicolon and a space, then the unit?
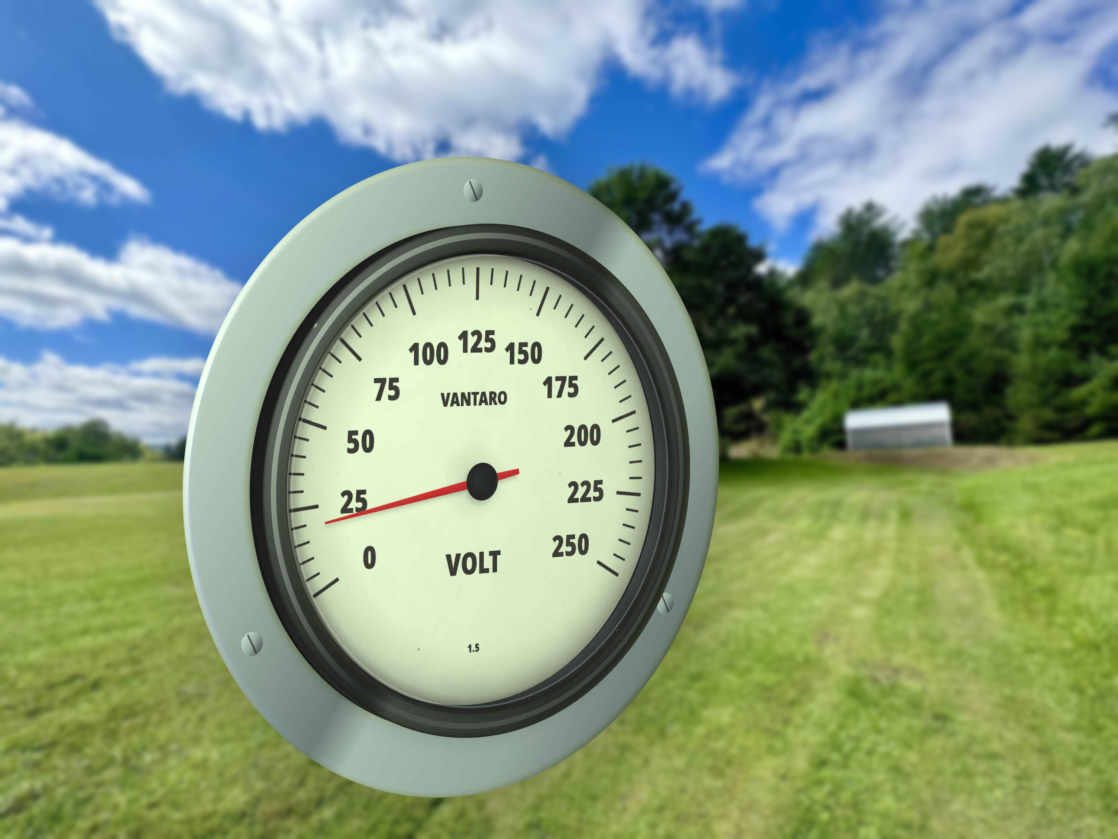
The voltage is 20; V
